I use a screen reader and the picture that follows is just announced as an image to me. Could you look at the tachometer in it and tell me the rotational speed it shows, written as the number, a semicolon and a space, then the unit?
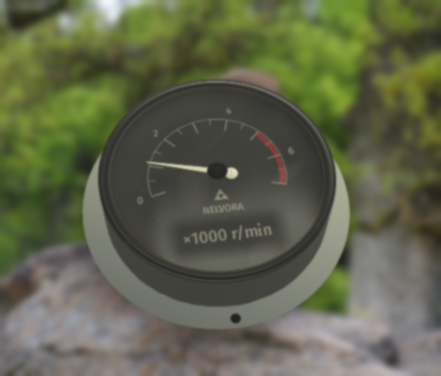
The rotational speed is 1000; rpm
